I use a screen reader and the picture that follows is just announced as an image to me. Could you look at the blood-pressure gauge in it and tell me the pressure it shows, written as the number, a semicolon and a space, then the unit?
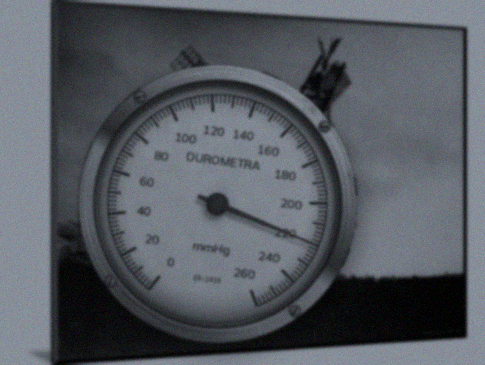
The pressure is 220; mmHg
